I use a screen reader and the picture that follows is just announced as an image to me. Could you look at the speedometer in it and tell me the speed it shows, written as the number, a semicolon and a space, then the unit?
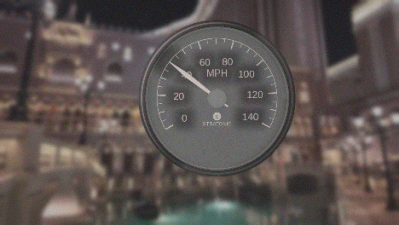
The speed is 40; mph
